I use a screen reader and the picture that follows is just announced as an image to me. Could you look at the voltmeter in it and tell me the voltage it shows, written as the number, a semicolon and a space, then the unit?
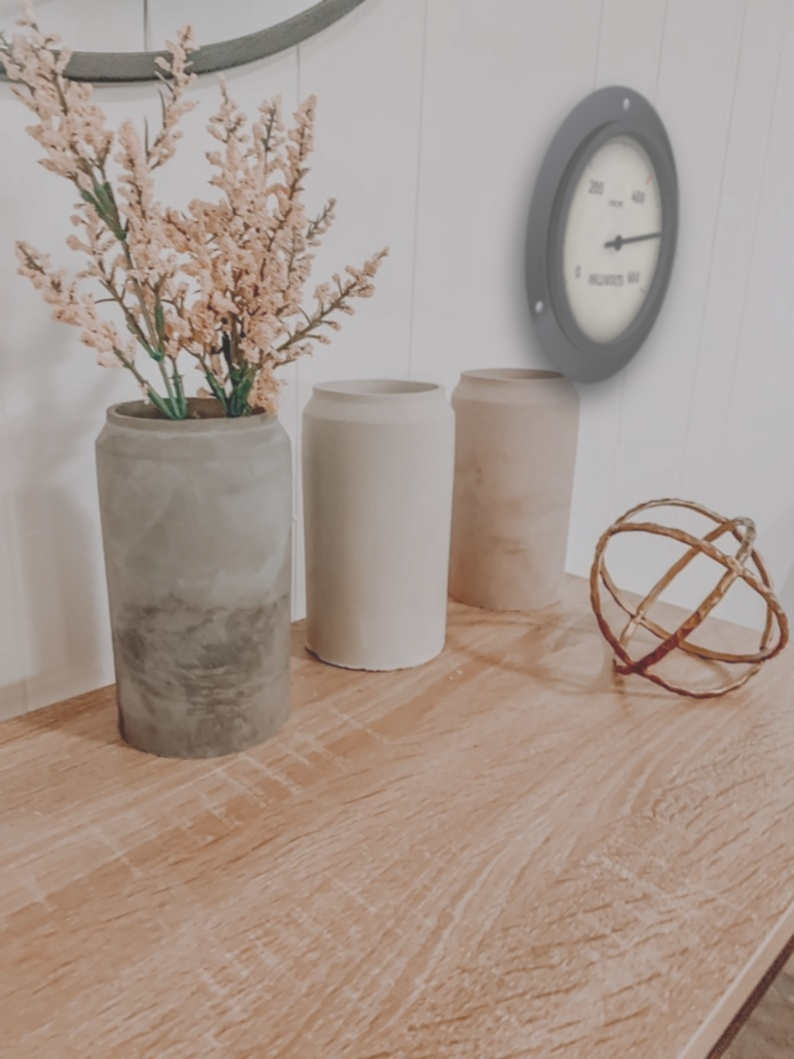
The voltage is 500; mV
